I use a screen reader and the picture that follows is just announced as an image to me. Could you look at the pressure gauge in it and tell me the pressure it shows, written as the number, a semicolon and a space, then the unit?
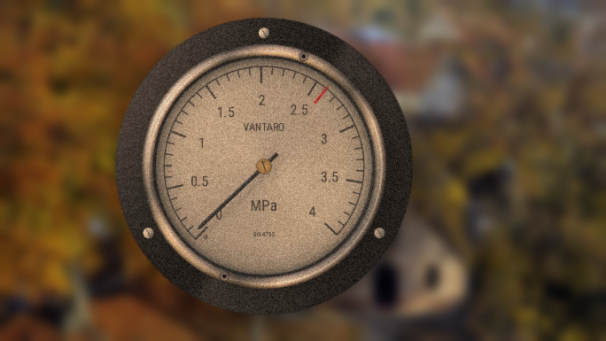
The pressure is 0.05; MPa
